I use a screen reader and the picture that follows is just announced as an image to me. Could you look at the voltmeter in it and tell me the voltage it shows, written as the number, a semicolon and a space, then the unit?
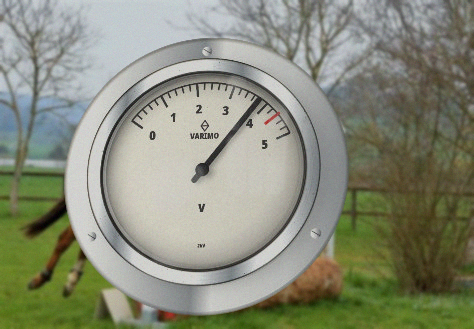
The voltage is 3.8; V
